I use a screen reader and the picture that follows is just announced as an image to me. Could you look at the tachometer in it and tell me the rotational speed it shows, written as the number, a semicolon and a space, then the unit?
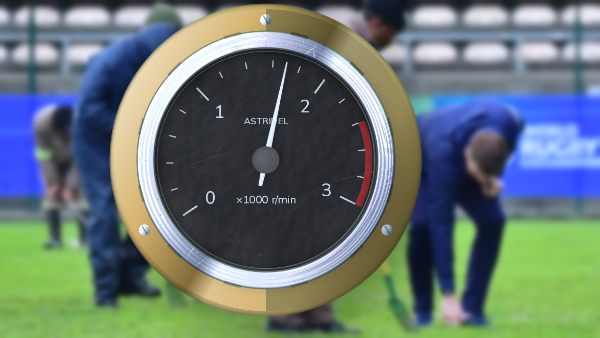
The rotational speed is 1700; rpm
